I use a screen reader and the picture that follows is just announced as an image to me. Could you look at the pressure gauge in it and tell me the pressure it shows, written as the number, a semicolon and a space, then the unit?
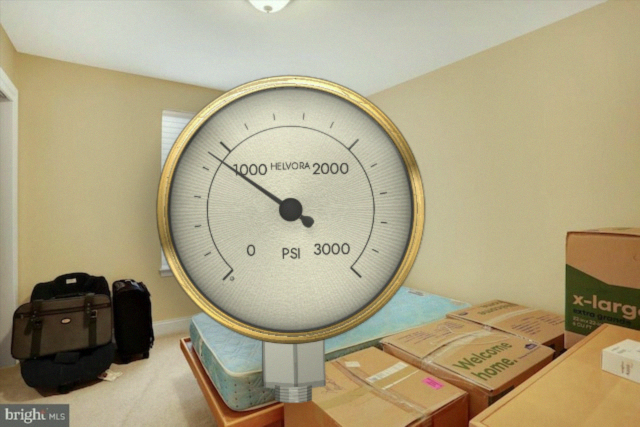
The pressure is 900; psi
